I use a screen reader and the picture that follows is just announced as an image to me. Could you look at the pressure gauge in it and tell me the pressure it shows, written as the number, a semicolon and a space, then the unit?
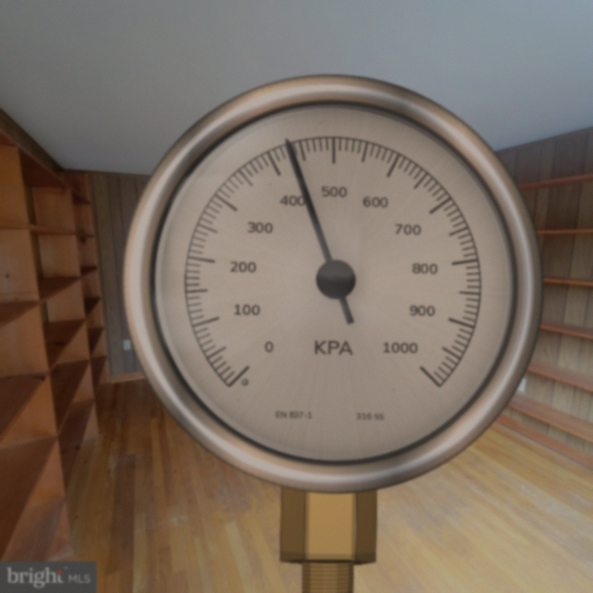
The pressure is 430; kPa
